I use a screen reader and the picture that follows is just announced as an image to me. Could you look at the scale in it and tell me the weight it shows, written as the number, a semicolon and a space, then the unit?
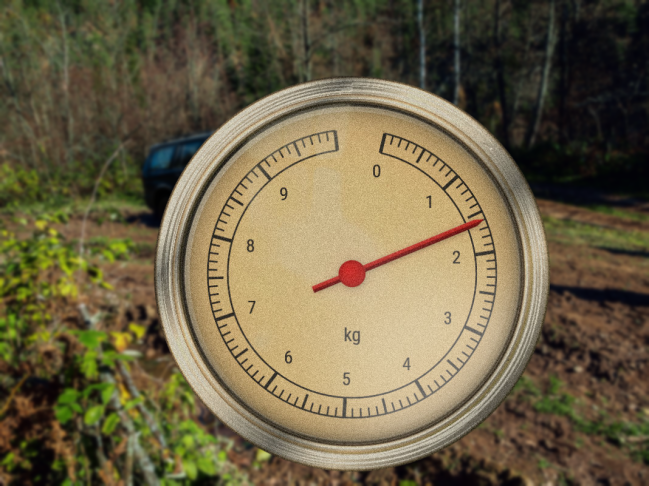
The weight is 1.6; kg
